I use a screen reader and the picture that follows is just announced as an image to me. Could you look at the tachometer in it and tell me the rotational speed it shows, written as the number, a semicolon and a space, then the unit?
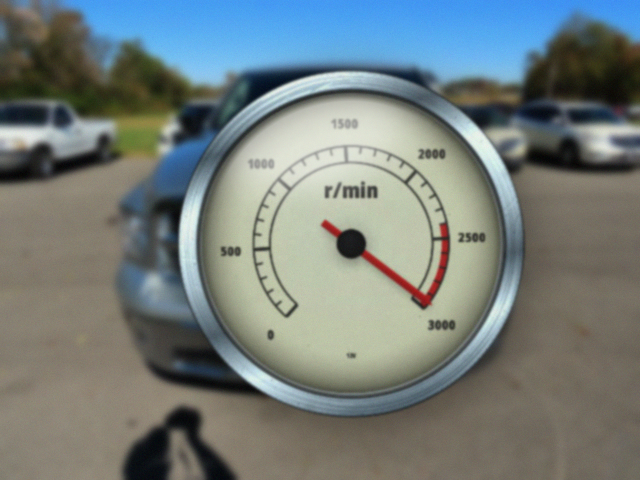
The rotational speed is 2950; rpm
